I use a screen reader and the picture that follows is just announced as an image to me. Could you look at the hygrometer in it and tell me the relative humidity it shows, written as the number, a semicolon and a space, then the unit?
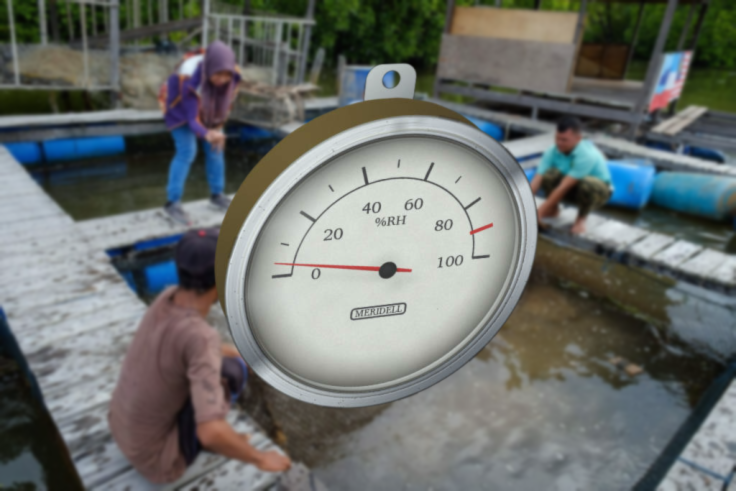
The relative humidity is 5; %
